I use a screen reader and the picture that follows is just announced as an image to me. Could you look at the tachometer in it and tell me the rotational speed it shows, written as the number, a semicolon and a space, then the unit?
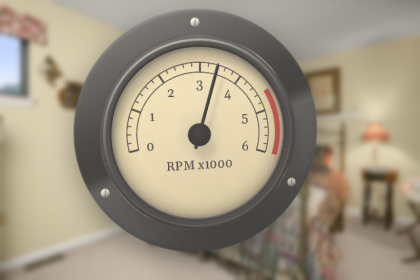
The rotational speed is 3400; rpm
